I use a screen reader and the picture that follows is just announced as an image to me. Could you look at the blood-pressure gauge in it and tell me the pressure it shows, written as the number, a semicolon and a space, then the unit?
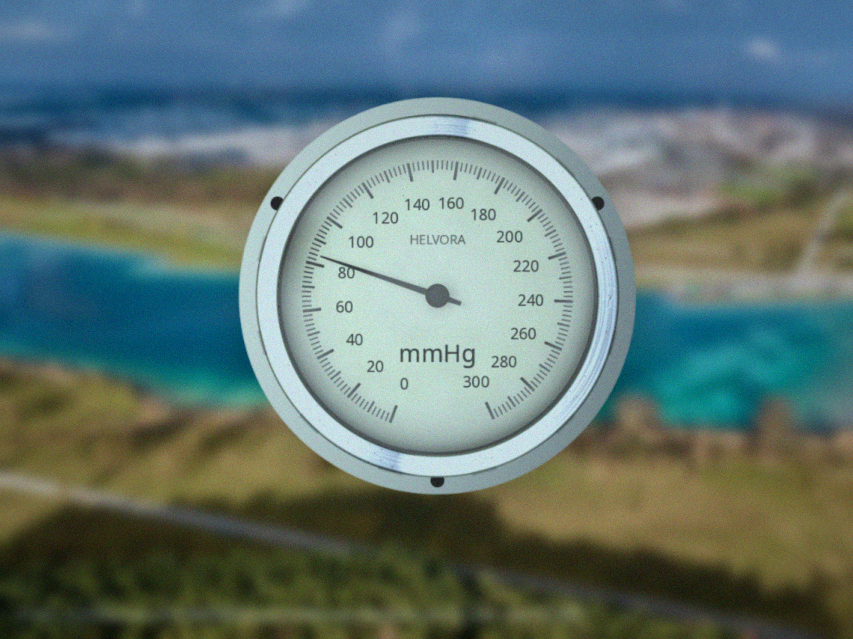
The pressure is 84; mmHg
